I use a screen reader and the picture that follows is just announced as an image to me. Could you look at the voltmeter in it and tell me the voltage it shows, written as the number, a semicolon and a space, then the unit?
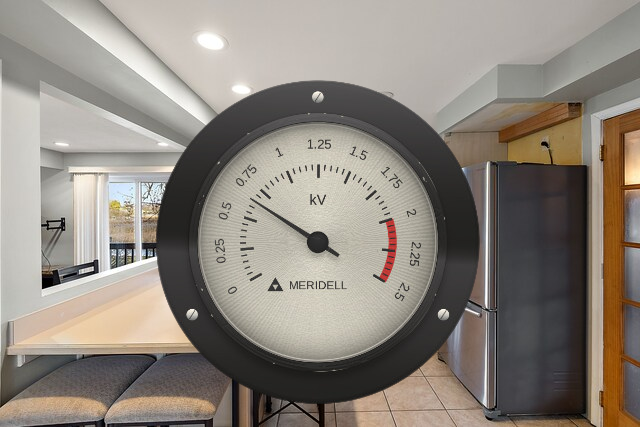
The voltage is 0.65; kV
